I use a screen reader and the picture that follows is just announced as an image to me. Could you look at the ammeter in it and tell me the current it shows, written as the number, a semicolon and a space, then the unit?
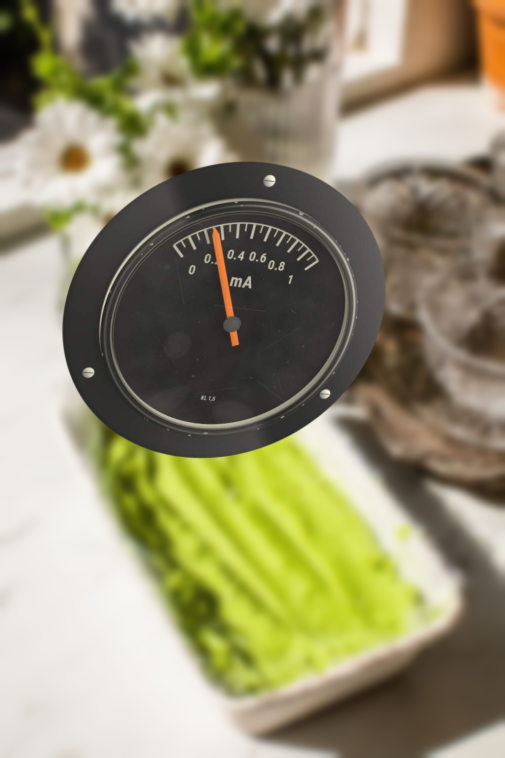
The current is 0.25; mA
